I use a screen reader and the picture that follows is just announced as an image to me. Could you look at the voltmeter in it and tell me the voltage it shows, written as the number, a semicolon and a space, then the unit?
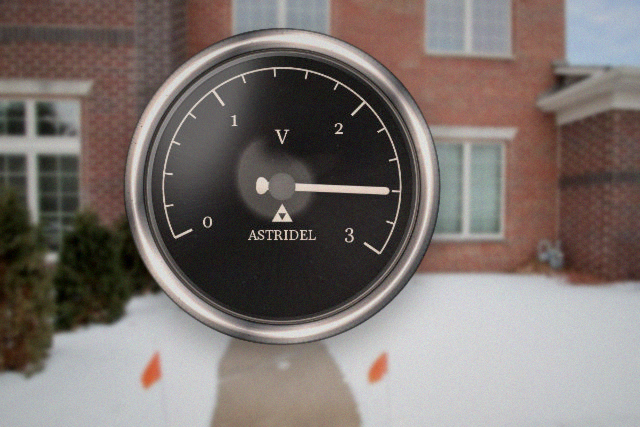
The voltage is 2.6; V
